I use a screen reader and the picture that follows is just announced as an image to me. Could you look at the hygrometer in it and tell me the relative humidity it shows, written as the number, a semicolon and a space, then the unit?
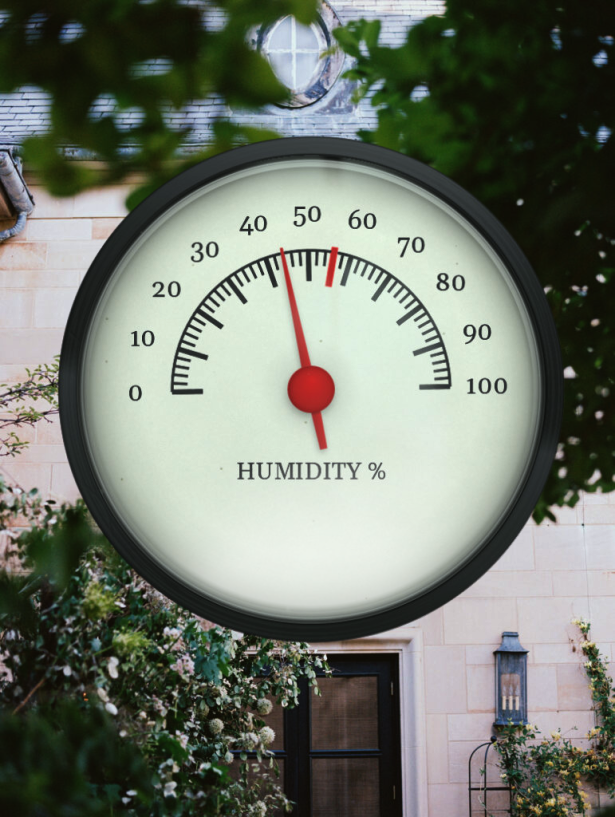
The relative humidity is 44; %
